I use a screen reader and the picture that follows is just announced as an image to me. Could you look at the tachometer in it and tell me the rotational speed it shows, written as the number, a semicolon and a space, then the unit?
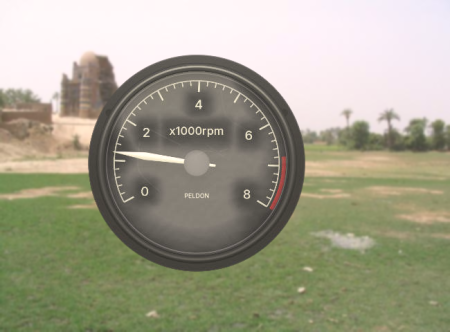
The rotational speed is 1200; rpm
